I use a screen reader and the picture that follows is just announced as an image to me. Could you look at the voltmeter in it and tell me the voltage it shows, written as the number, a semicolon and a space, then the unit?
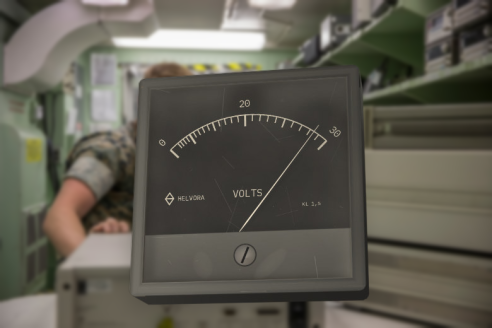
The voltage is 28.5; V
